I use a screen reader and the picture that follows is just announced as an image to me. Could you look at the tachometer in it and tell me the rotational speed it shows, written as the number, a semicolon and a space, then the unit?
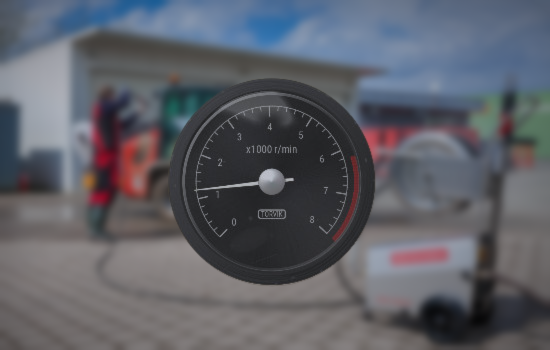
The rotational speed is 1200; rpm
